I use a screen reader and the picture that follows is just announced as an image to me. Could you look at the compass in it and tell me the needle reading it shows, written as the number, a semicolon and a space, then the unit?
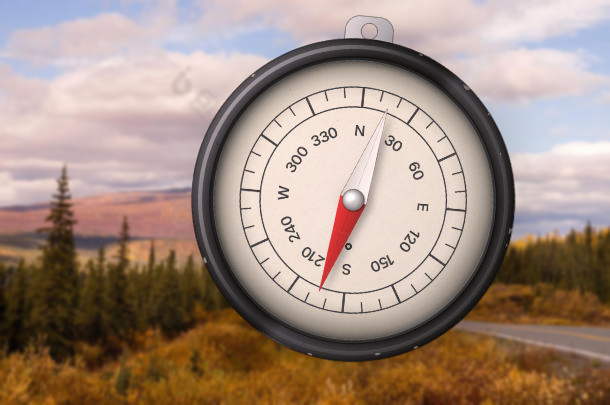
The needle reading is 195; °
